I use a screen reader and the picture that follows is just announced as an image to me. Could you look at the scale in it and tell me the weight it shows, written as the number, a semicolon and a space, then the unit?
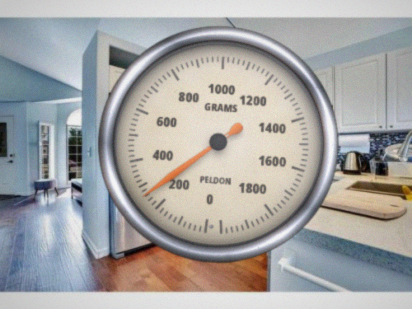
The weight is 260; g
